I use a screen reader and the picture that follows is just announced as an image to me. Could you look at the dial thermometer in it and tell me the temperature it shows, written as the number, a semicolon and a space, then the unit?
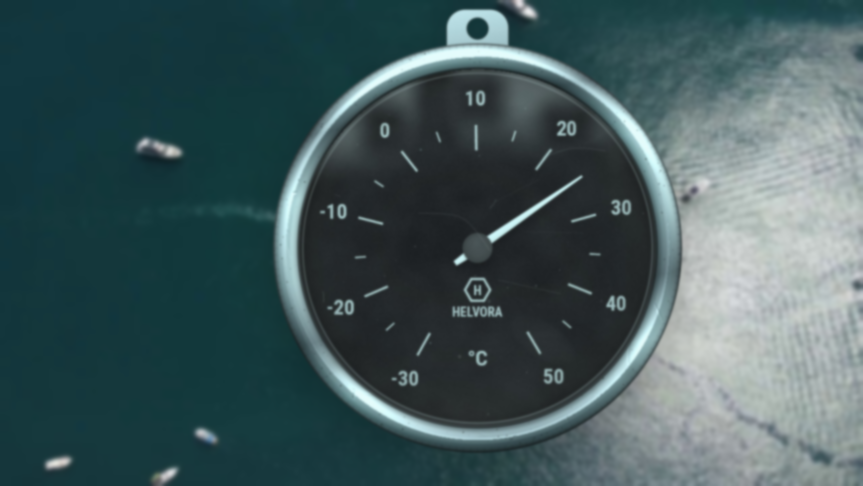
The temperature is 25; °C
